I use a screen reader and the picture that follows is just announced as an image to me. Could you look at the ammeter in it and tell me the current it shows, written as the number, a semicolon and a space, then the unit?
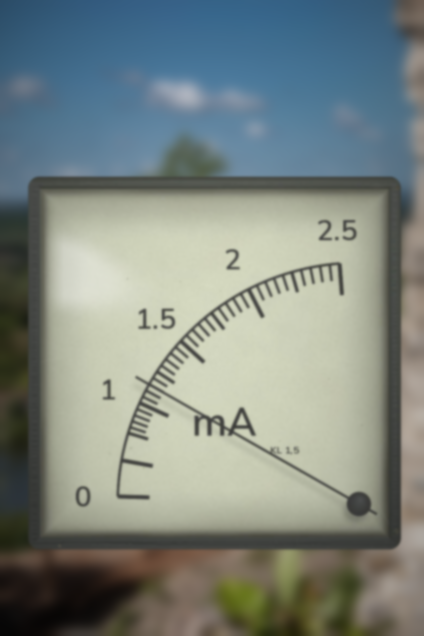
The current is 1.15; mA
